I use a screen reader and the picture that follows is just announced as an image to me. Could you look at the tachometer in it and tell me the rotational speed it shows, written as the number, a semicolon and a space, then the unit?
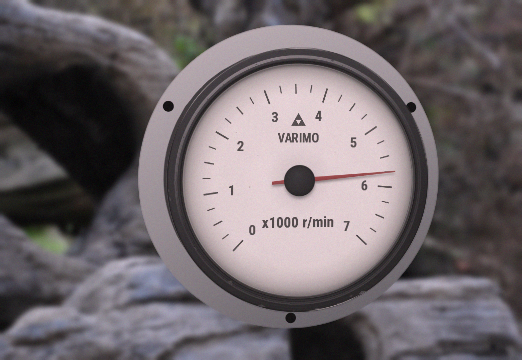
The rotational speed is 5750; rpm
